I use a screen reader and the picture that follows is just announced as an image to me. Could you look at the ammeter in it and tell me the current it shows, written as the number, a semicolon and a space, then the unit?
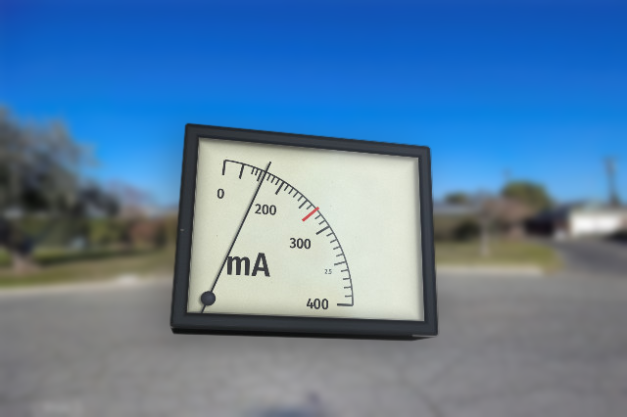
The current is 160; mA
